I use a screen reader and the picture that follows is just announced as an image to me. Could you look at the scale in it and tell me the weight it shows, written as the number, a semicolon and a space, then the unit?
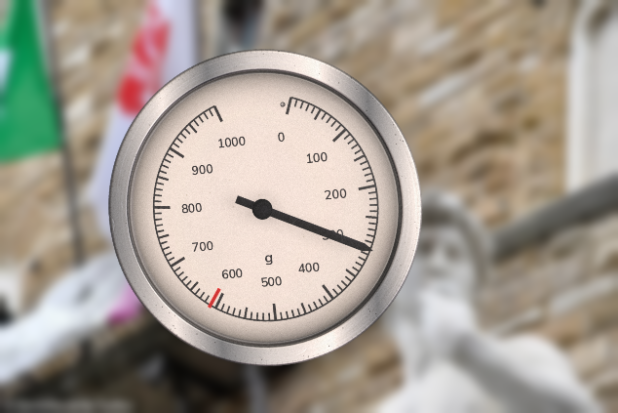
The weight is 300; g
